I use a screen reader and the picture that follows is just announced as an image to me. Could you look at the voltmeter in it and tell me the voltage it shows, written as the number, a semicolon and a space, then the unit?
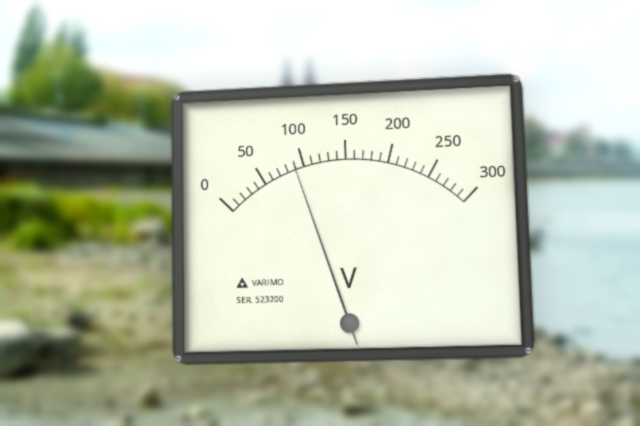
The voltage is 90; V
